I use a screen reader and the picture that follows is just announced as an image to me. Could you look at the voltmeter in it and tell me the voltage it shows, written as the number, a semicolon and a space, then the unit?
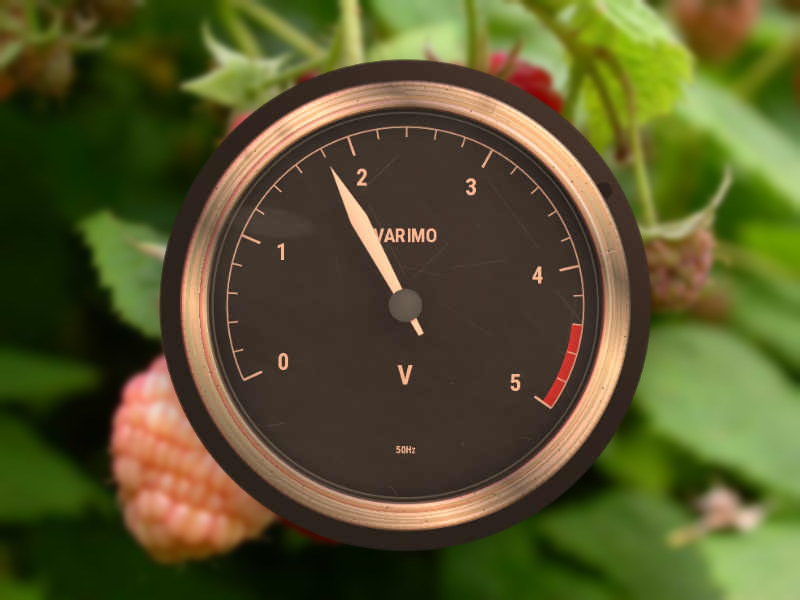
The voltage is 1.8; V
